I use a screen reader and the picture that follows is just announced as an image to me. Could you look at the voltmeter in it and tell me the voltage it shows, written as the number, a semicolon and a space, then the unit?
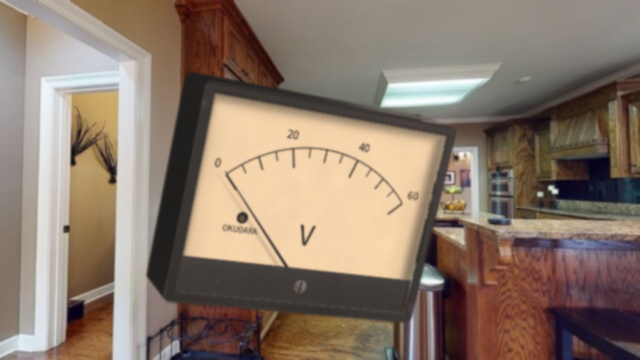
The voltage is 0; V
